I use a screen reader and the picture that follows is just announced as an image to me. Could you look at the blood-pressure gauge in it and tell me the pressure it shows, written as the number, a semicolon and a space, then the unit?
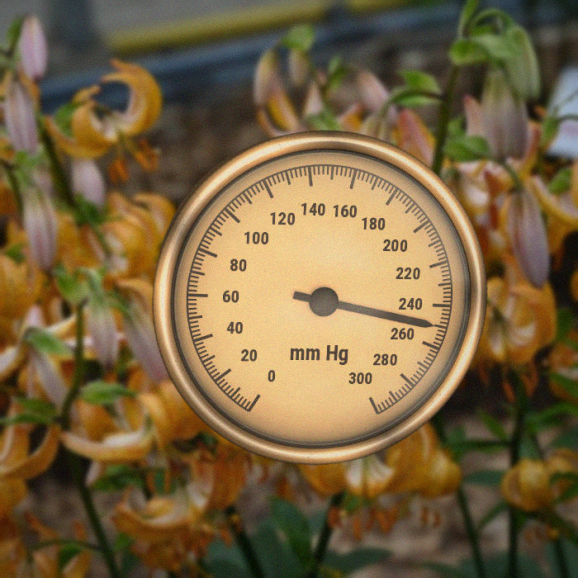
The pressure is 250; mmHg
